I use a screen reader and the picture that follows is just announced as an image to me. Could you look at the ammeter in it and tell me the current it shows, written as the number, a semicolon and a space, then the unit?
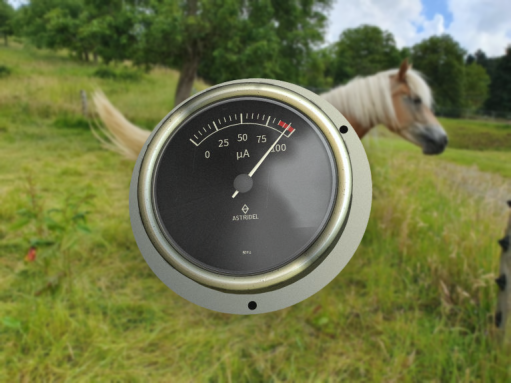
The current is 95; µA
